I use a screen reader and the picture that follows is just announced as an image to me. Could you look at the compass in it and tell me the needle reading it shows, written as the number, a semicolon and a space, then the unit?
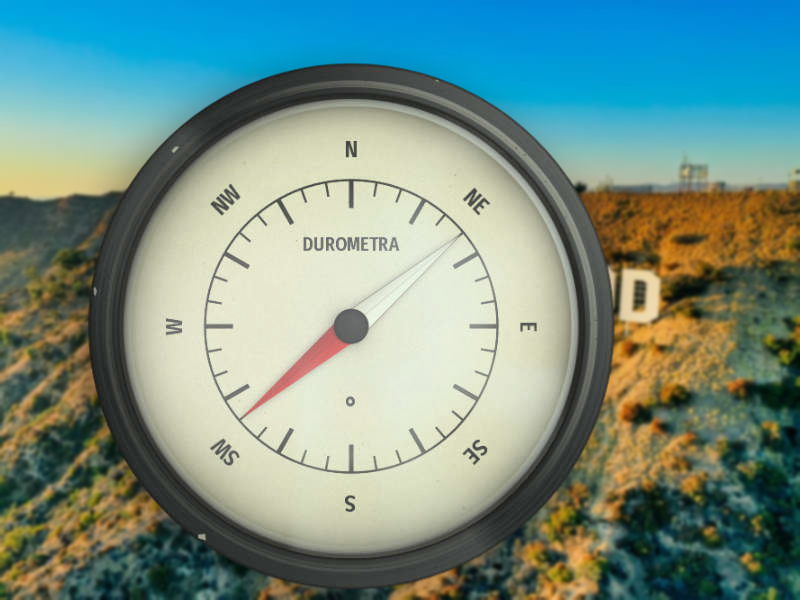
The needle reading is 230; °
